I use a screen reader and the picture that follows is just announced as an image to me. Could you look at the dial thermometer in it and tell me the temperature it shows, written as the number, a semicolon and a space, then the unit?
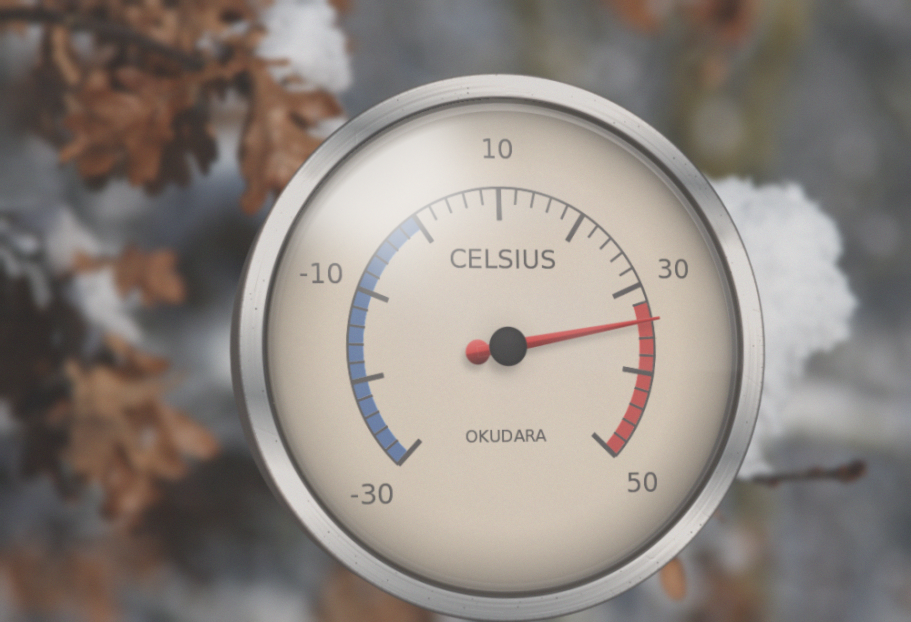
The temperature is 34; °C
